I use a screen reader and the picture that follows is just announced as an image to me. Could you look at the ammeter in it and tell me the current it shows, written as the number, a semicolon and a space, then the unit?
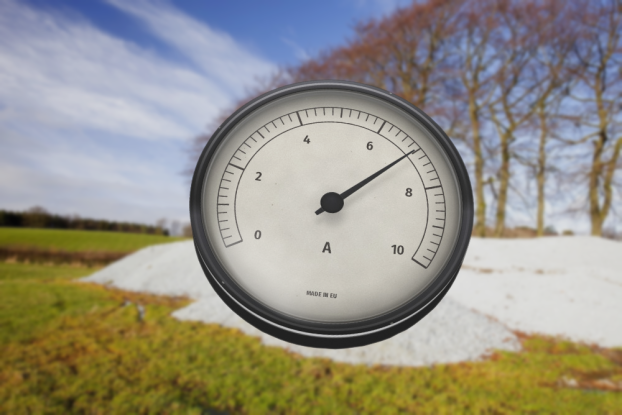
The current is 7; A
